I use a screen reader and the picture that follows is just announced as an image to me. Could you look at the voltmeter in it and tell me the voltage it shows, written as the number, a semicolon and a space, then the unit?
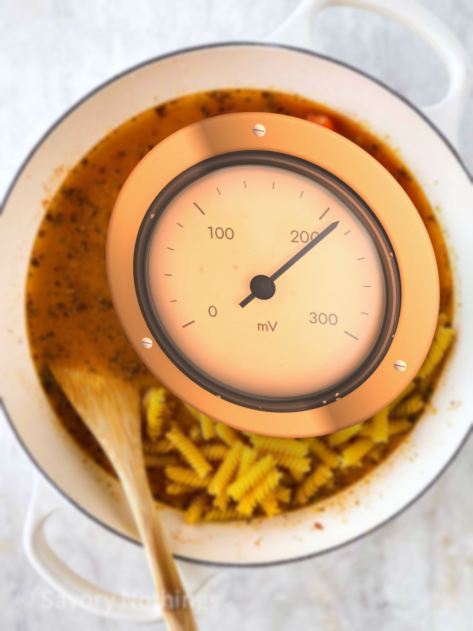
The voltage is 210; mV
